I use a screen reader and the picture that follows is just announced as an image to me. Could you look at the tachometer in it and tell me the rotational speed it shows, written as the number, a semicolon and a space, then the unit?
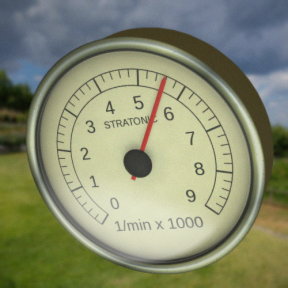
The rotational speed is 5600; rpm
